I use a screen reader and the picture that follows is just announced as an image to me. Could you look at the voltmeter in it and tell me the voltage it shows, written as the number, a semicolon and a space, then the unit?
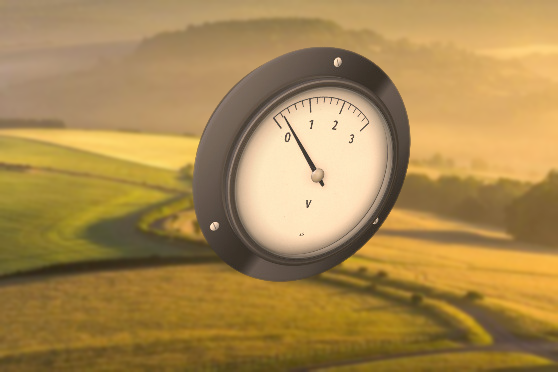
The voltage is 0.2; V
